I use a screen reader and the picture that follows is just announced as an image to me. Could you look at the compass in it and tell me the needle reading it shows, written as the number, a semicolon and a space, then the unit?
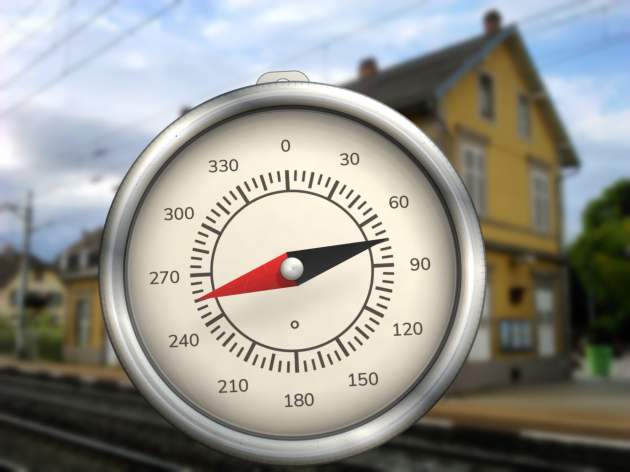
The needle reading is 255; °
